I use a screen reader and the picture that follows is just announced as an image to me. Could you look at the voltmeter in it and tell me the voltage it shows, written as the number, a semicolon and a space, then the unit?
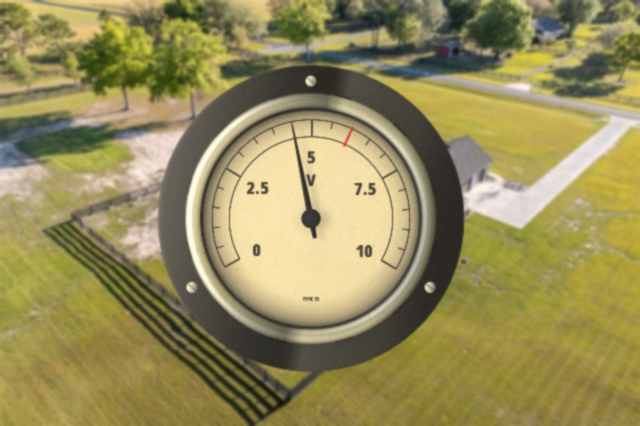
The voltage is 4.5; V
